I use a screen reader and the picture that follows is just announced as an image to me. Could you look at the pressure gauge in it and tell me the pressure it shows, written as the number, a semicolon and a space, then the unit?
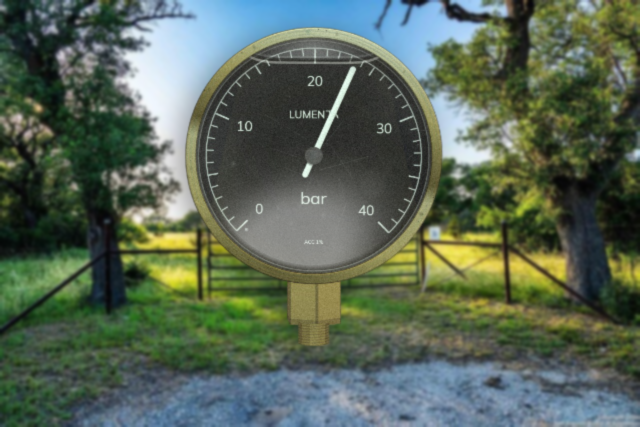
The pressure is 23.5; bar
